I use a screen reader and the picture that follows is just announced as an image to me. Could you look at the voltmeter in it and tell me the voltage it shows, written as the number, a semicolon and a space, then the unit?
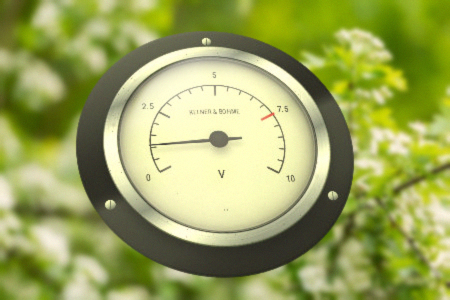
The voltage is 1; V
